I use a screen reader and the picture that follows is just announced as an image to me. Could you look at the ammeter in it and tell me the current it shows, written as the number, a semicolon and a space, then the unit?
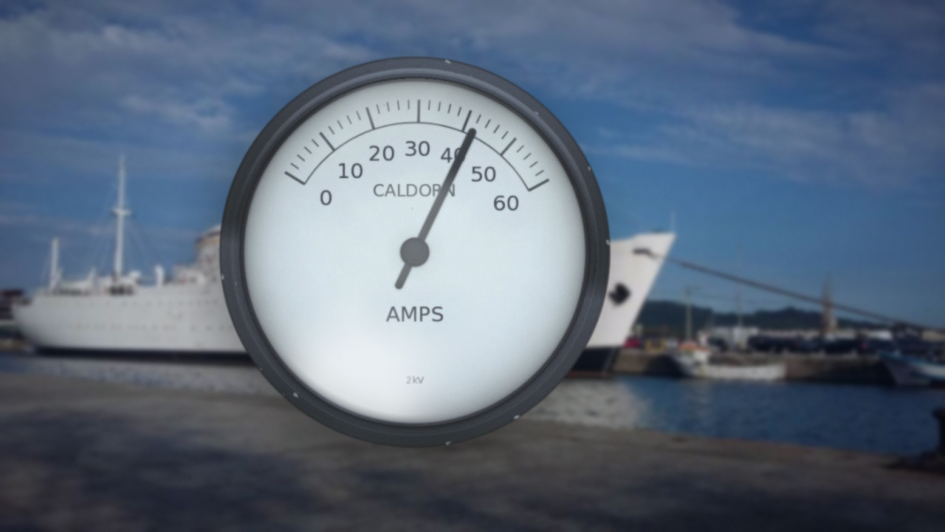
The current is 42; A
